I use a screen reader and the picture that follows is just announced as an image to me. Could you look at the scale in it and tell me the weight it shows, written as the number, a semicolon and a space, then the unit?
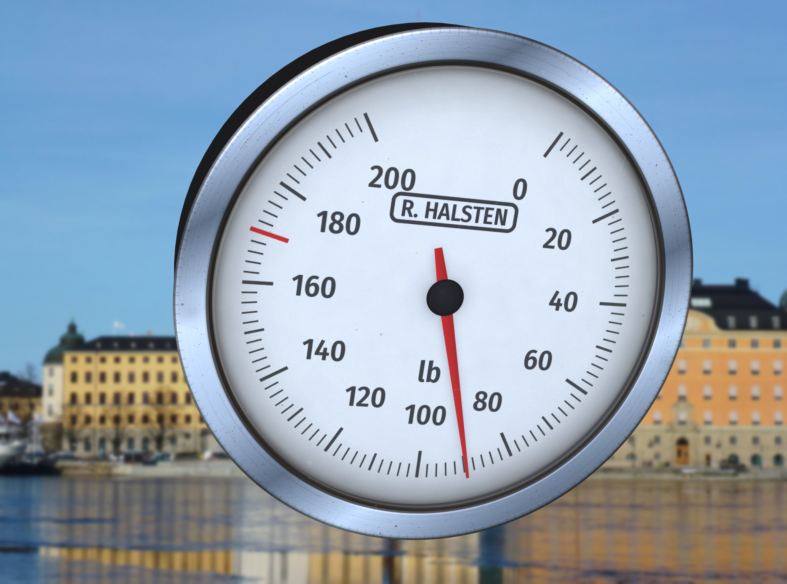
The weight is 90; lb
